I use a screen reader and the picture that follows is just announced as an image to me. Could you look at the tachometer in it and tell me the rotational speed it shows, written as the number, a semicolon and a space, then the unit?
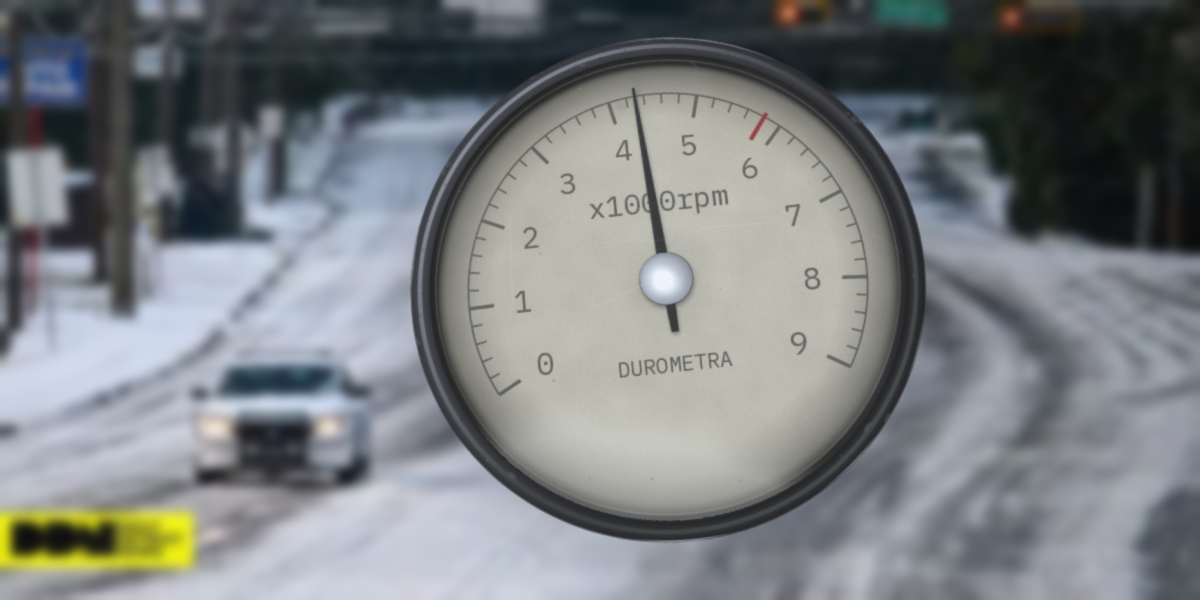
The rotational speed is 4300; rpm
